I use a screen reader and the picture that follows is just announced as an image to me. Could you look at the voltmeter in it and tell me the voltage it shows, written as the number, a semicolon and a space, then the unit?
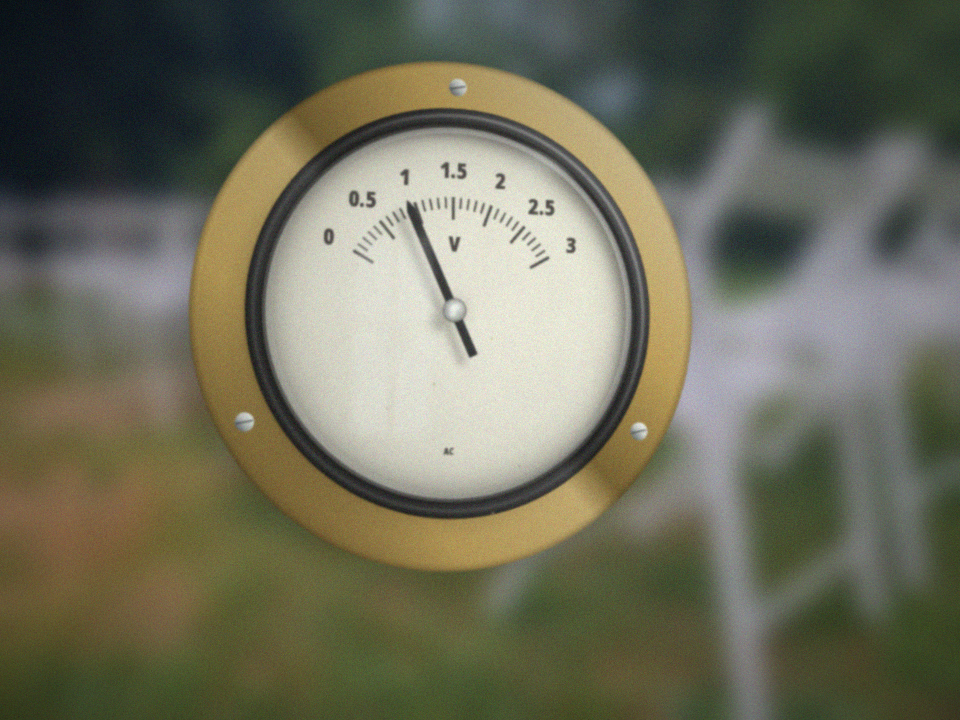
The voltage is 0.9; V
